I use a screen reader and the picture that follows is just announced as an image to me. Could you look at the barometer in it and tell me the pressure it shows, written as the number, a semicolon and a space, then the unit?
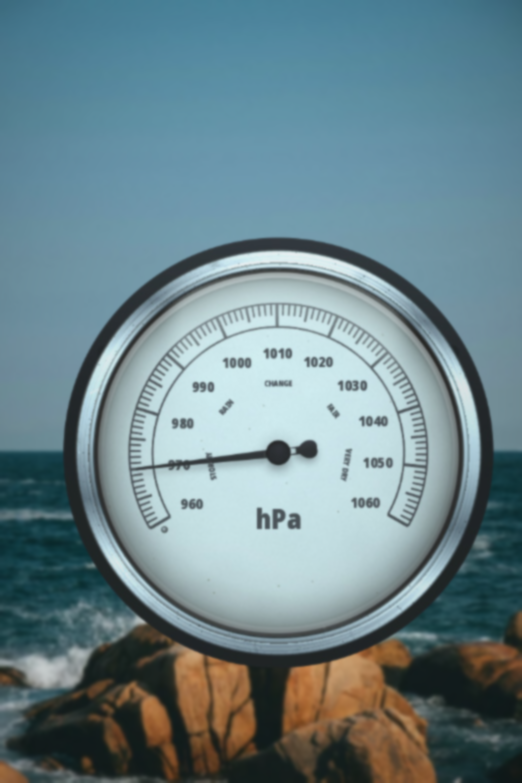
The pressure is 970; hPa
